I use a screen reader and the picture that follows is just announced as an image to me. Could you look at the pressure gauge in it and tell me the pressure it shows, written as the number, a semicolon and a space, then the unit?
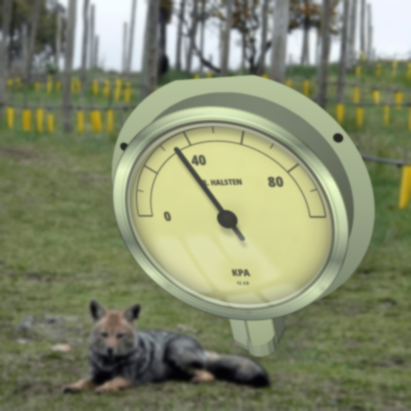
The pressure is 35; kPa
